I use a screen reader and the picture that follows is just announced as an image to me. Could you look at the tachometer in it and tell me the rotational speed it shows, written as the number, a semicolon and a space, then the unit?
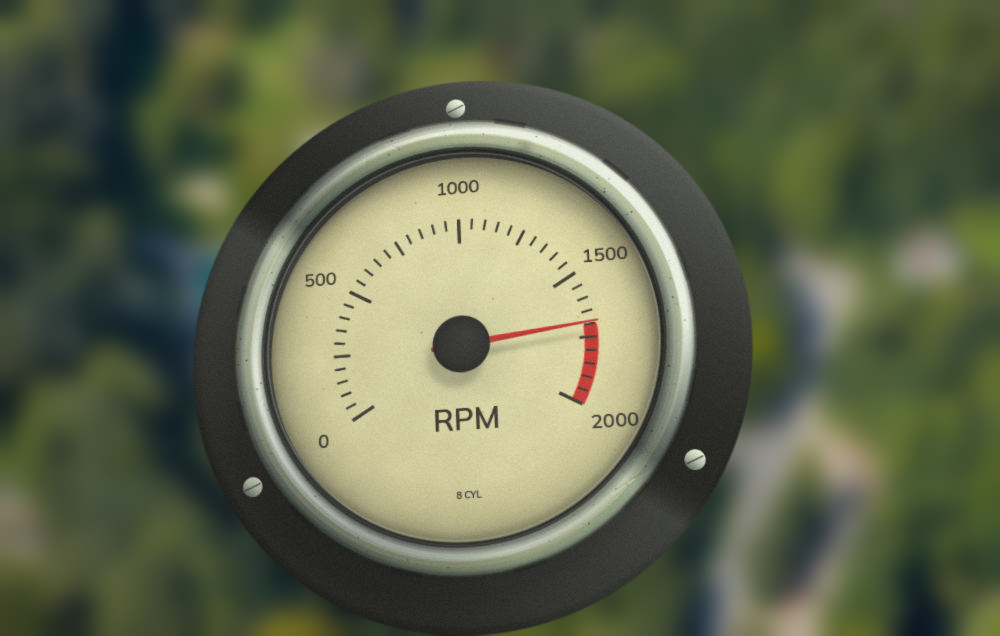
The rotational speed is 1700; rpm
